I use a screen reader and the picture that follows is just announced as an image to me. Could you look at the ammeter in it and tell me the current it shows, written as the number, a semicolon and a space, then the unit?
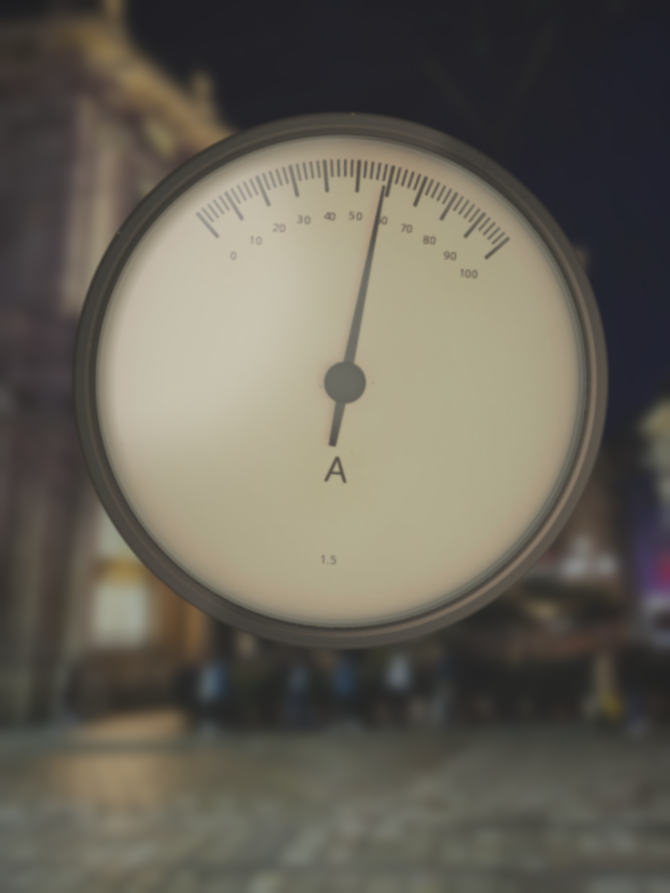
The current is 58; A
